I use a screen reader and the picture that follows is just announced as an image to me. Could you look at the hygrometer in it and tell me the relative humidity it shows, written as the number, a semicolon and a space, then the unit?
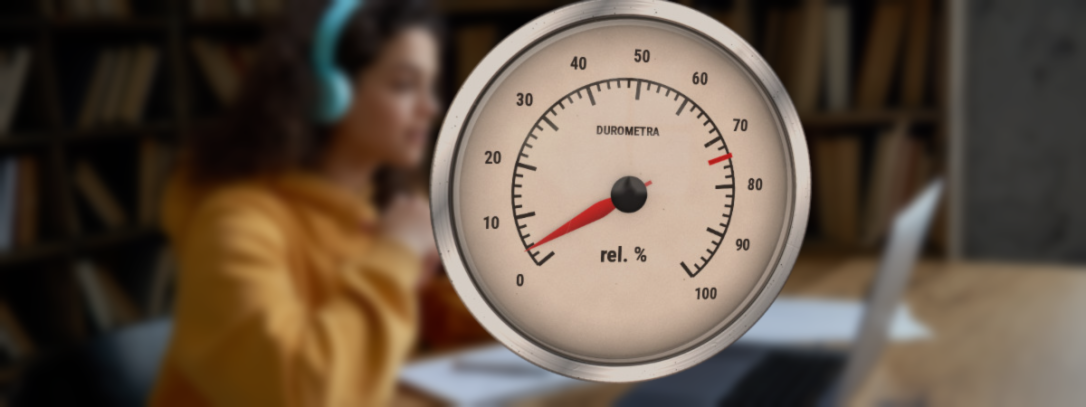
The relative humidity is 4; %
